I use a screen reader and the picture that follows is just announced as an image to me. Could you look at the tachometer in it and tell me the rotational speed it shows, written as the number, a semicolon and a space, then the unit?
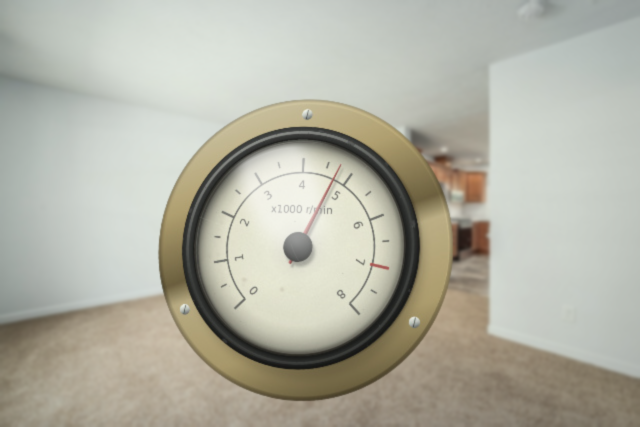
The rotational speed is 4750; rpm
